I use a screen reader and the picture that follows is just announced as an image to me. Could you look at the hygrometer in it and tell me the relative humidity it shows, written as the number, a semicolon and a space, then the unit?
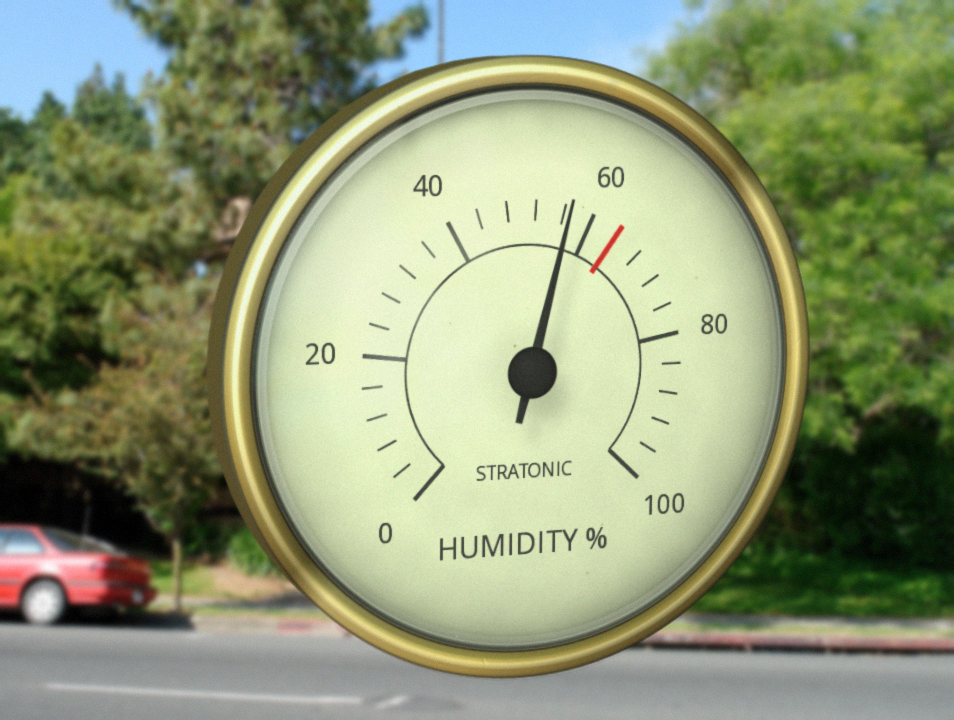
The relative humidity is 56; %
